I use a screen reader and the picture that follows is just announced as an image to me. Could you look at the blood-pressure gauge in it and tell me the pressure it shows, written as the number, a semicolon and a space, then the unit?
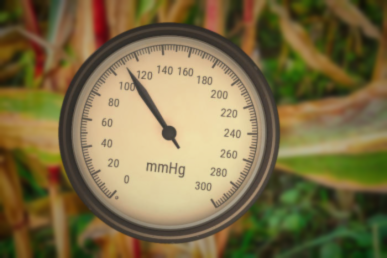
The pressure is 110; mmHg
